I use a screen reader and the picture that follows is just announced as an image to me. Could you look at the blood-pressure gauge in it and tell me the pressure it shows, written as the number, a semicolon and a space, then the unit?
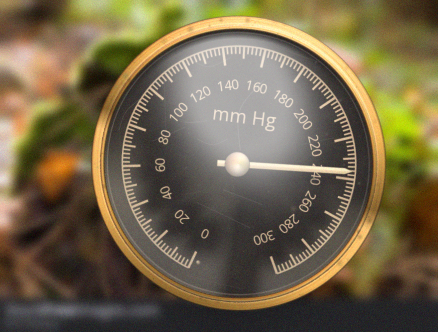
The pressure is 236; mmHg
